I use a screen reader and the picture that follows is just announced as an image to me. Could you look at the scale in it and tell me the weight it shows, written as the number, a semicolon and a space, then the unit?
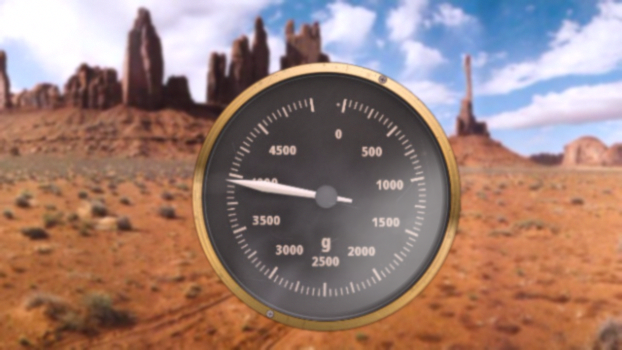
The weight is 3950; g
